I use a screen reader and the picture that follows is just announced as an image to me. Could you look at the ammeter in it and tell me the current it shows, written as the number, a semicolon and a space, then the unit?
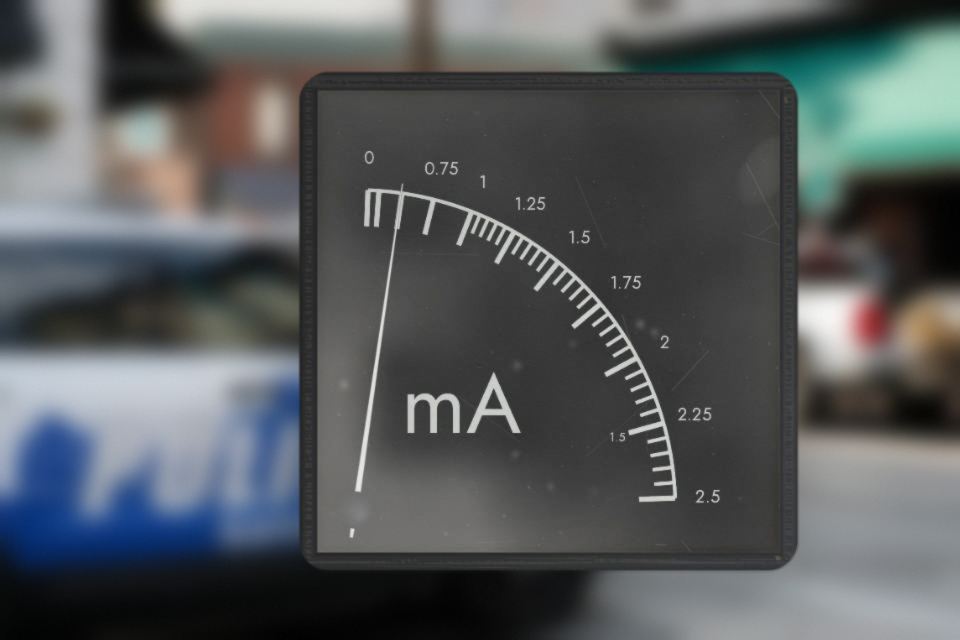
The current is 0.5; mA
